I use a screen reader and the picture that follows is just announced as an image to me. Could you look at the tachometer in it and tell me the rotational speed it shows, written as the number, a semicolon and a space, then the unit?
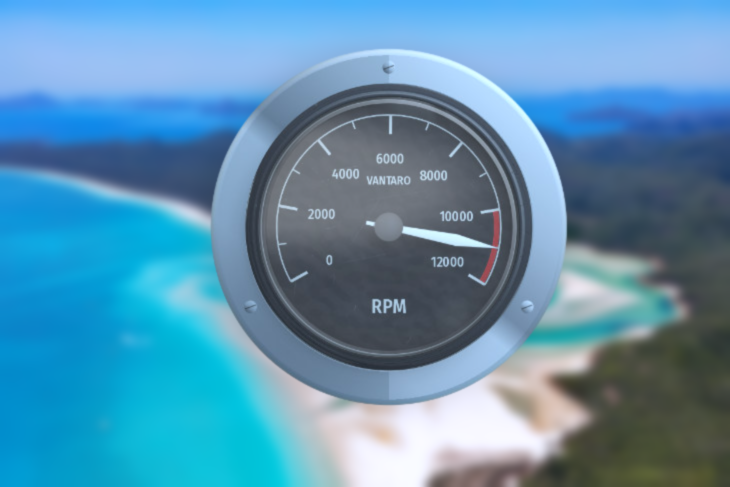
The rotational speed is 11000; rpm
